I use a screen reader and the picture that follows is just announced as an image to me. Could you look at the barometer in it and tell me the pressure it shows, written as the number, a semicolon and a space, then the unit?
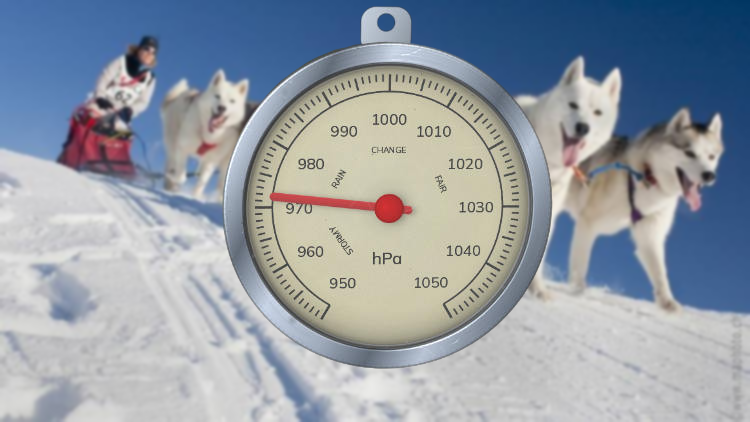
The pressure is 972; hPa
